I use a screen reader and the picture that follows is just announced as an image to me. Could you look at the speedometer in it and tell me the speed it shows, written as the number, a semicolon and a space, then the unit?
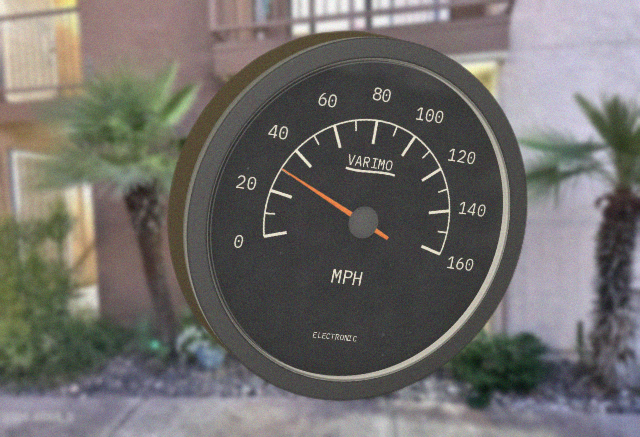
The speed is 30; mph
